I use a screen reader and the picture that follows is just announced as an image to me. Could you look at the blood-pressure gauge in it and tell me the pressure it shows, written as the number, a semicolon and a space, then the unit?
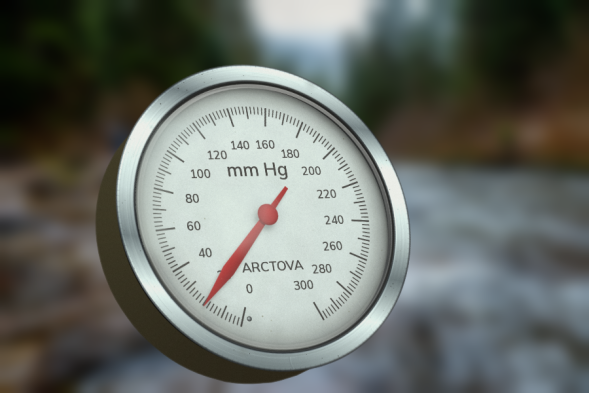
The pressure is 20; mmHg
